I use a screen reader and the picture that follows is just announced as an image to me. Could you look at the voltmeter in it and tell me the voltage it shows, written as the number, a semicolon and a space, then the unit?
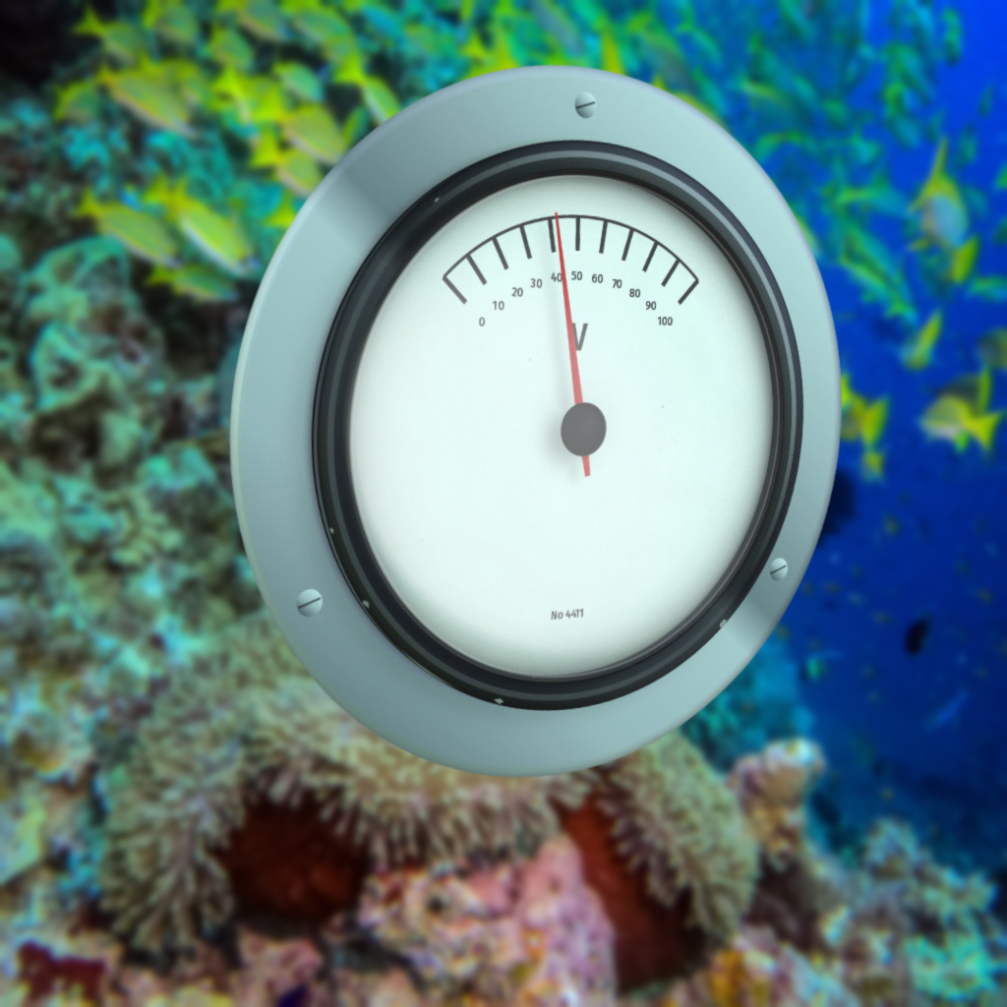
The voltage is 40; V
